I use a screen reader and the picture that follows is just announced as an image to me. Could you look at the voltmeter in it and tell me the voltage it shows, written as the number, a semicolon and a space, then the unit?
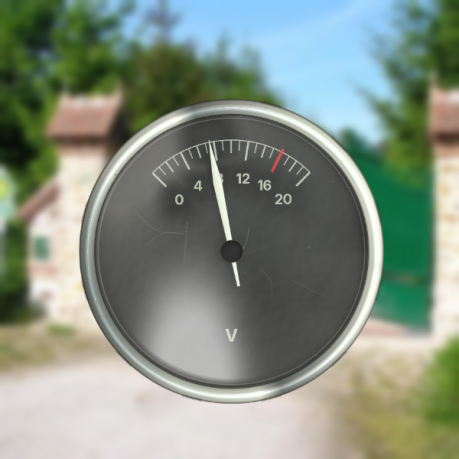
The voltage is 7.5; V
